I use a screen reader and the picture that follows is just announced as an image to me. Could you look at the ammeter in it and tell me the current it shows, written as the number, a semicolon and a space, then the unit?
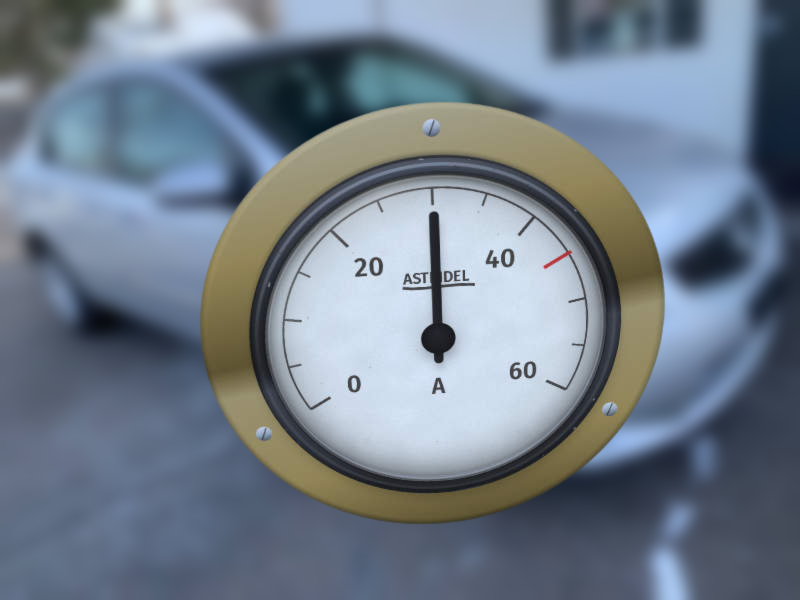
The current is 30; A
